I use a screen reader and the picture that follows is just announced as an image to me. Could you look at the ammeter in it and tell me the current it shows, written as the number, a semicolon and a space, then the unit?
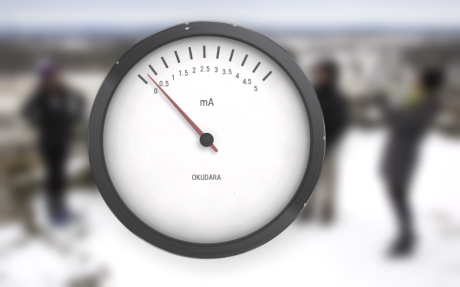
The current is 0.25; mA
